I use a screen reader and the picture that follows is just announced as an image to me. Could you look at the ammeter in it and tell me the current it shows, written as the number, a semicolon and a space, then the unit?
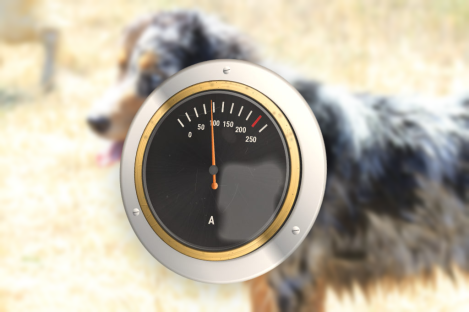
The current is 100; A
